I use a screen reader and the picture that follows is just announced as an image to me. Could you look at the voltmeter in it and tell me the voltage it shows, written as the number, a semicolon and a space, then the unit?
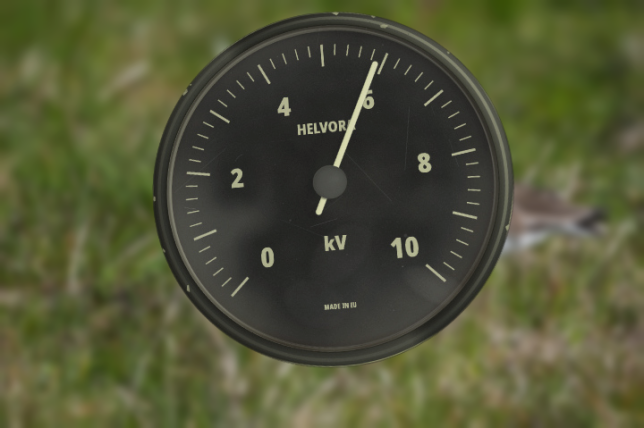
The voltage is 5.9; kV
